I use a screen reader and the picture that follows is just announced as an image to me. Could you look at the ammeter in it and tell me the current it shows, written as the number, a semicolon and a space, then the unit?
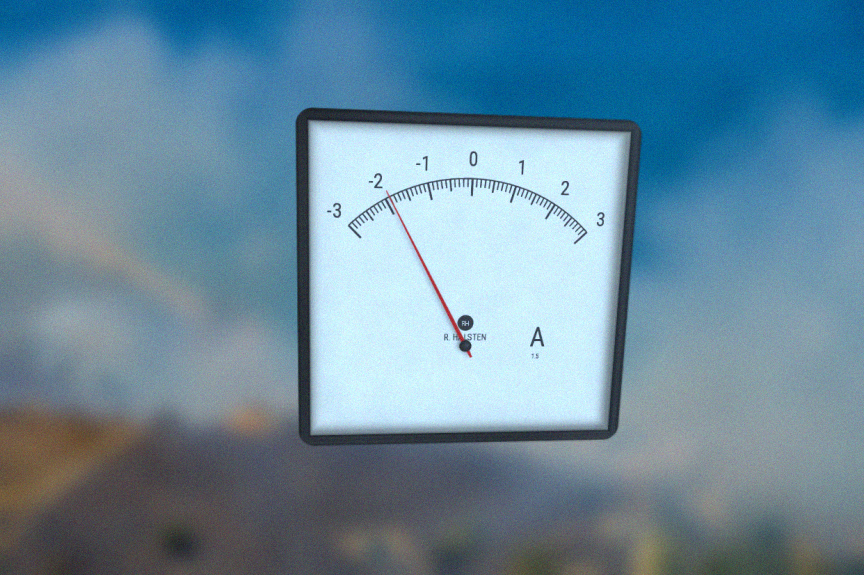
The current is -1.9; A
